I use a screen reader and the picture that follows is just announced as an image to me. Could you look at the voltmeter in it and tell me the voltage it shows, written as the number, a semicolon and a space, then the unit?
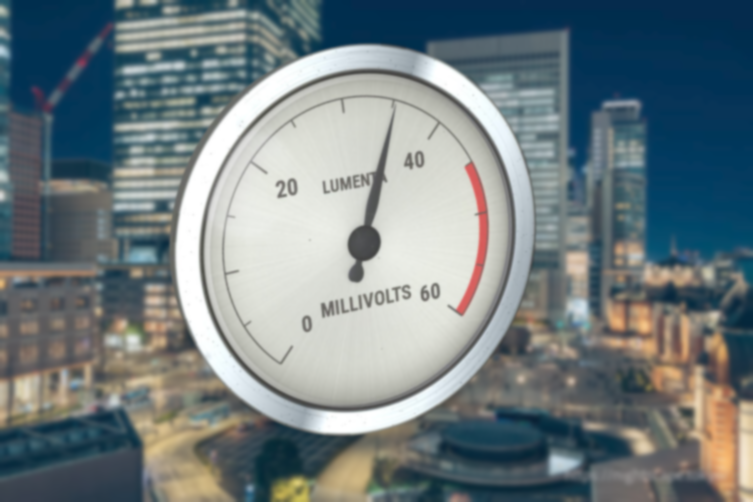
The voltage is 35; mV
